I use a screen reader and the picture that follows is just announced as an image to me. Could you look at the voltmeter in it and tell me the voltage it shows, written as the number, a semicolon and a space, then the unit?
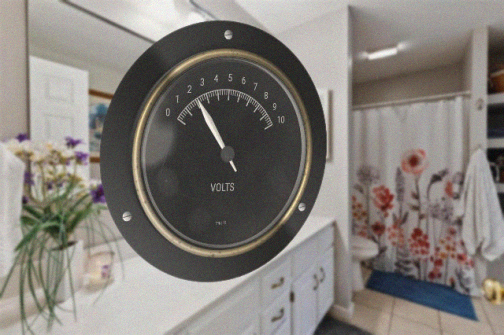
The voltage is 2; V
